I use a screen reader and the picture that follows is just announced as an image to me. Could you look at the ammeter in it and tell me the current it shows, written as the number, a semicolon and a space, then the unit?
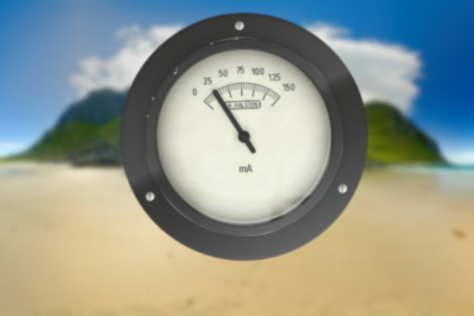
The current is 25; mA
